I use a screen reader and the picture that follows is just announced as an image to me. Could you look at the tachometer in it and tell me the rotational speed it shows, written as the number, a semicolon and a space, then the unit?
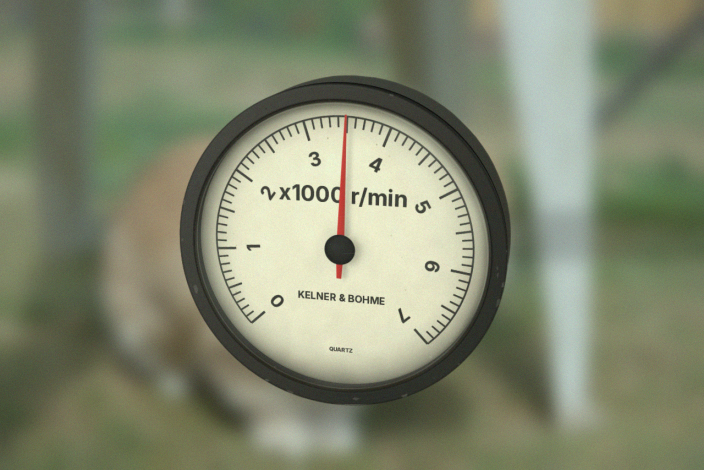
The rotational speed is 3500; rpm
